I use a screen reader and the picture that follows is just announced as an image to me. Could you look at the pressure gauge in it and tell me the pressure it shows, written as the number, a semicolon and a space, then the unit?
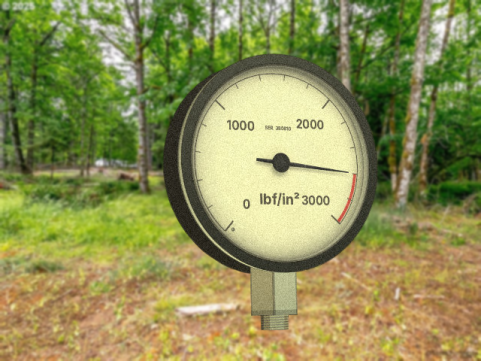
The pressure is 2600; psi
